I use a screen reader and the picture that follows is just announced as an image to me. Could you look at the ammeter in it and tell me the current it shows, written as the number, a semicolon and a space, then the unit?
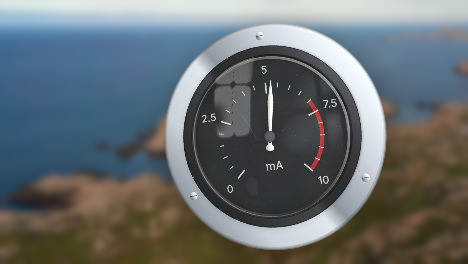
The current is 5.25; mA
